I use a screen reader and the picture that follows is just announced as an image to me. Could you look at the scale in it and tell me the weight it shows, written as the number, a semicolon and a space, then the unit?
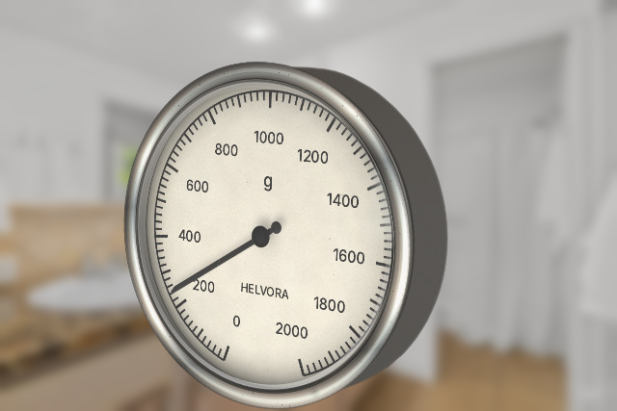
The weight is 240; g
